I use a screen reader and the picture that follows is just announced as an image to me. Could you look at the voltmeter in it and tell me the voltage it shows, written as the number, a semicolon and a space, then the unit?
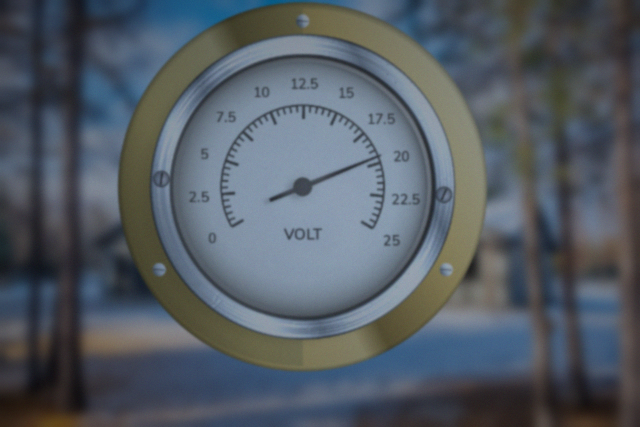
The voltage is 19.5; V
